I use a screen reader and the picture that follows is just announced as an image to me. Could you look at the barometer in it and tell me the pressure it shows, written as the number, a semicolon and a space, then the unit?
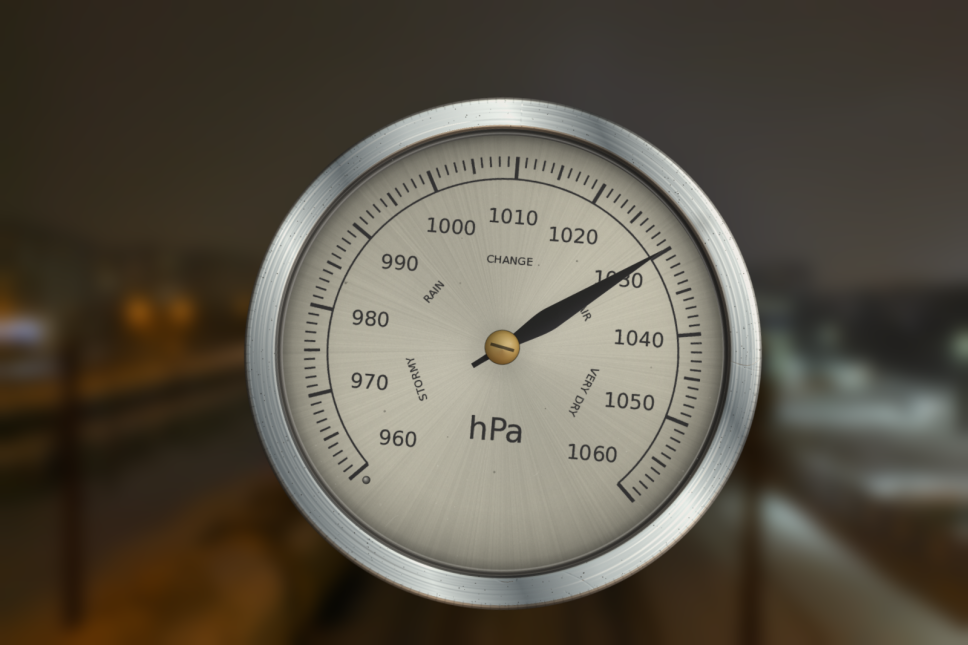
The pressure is 1030; hPa
